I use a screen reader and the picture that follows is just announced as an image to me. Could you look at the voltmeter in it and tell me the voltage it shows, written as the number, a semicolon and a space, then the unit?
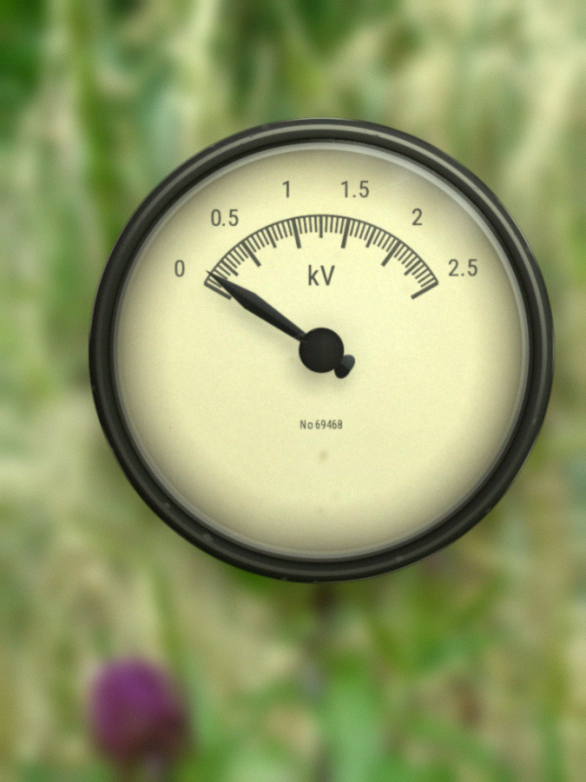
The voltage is 0.1; kV
